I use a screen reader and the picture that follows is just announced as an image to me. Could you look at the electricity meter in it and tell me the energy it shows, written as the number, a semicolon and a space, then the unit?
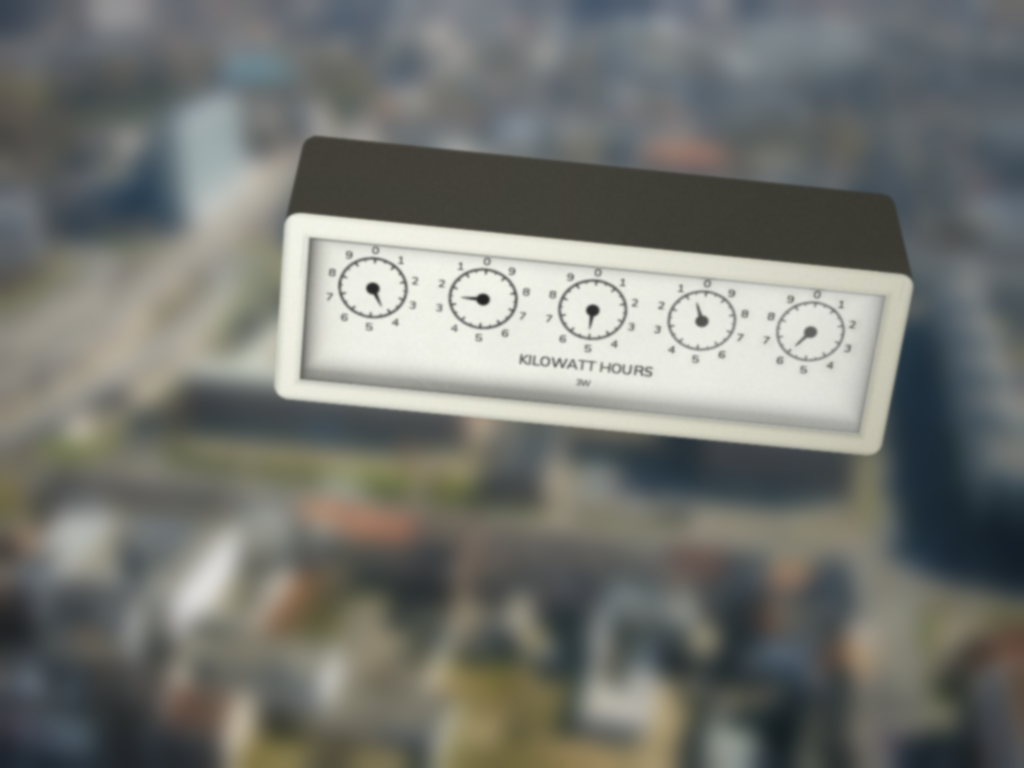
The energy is 42506; kWh
